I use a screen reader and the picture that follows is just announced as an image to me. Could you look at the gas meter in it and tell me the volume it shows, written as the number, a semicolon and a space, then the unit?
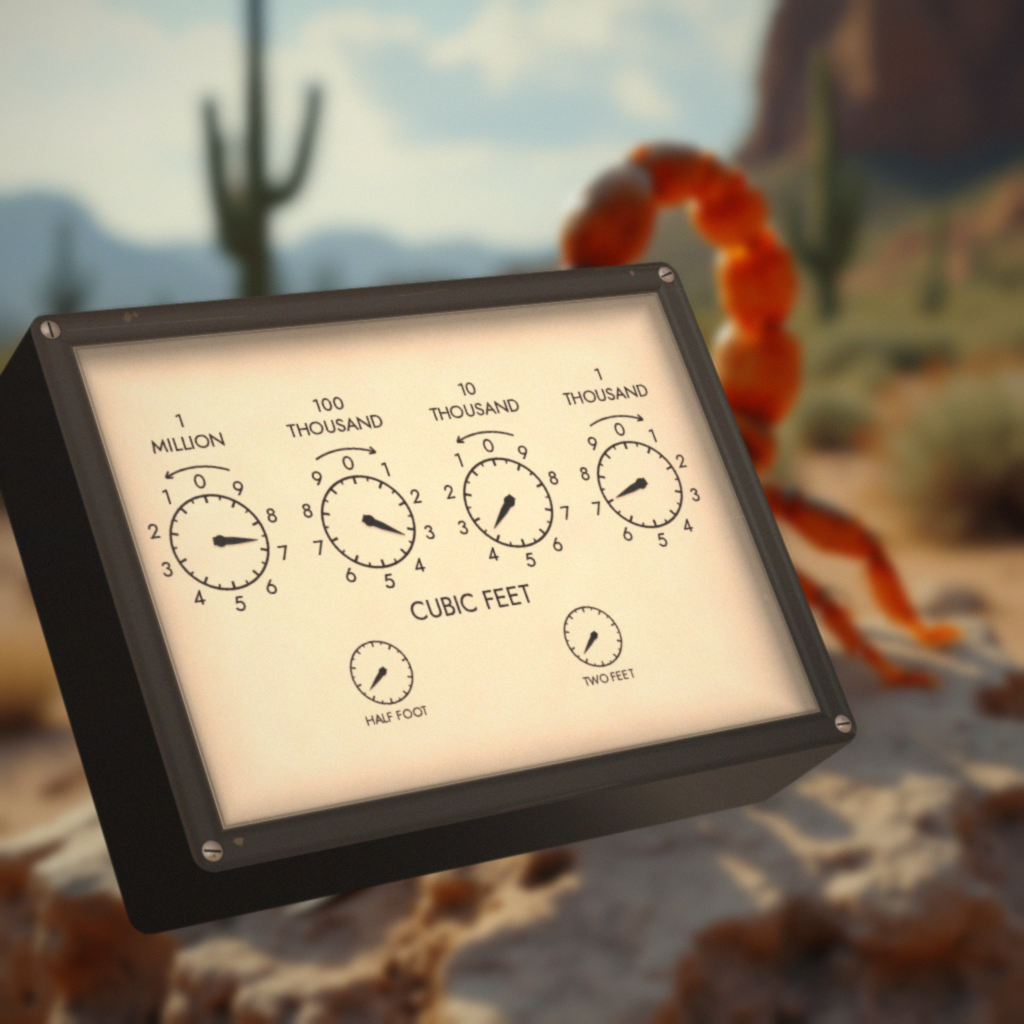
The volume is 733700; ft³
